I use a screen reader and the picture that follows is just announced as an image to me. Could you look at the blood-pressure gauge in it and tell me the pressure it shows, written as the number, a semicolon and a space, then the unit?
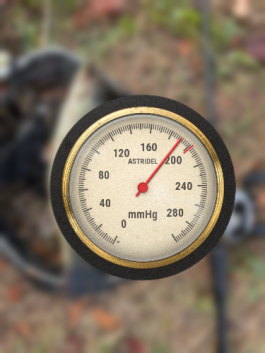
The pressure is 190; mmHg
